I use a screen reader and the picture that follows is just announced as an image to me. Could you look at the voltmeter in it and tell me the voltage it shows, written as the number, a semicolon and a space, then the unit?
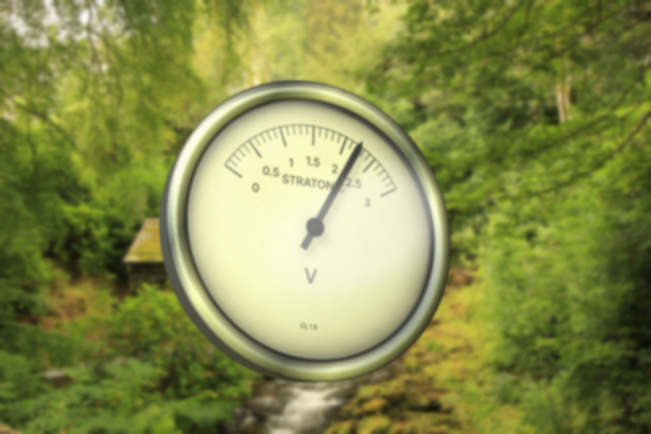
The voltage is 2.2; V
